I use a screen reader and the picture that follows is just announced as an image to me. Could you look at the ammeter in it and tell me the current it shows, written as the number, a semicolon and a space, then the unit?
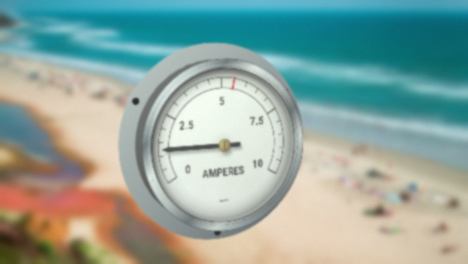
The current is 1.25; A
